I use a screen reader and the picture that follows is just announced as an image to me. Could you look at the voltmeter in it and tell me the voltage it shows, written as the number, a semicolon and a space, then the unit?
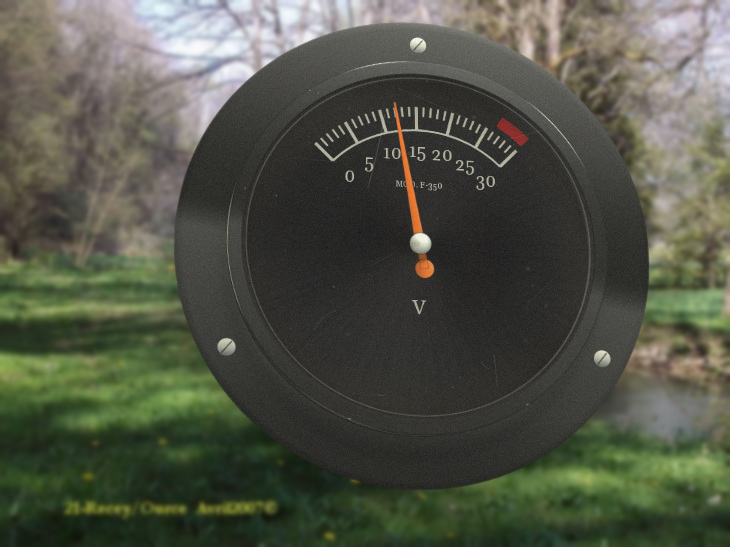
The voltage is 12; V
